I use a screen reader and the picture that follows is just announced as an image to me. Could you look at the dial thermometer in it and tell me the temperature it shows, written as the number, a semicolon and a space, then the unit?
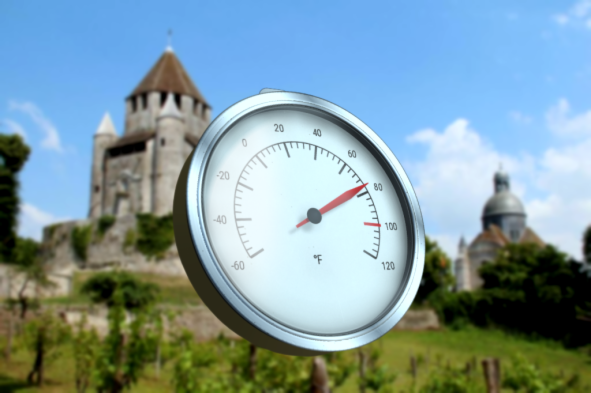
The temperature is 76; °F
